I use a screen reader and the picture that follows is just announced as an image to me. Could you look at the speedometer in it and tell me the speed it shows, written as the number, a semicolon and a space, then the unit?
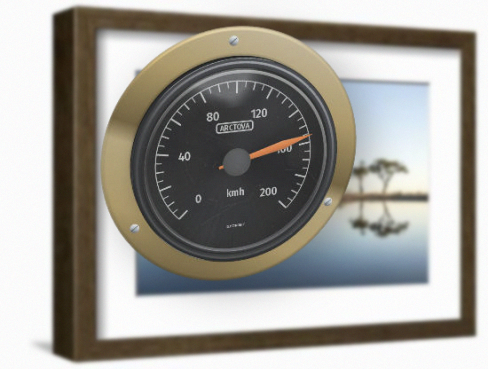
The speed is 155; km/h
